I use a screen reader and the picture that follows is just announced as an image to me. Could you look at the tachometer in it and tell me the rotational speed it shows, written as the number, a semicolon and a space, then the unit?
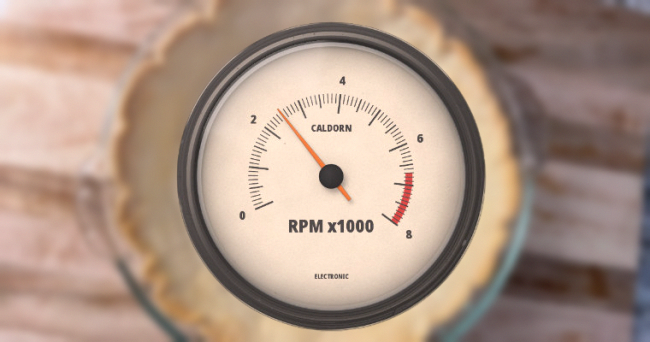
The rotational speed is 2500; rpm
